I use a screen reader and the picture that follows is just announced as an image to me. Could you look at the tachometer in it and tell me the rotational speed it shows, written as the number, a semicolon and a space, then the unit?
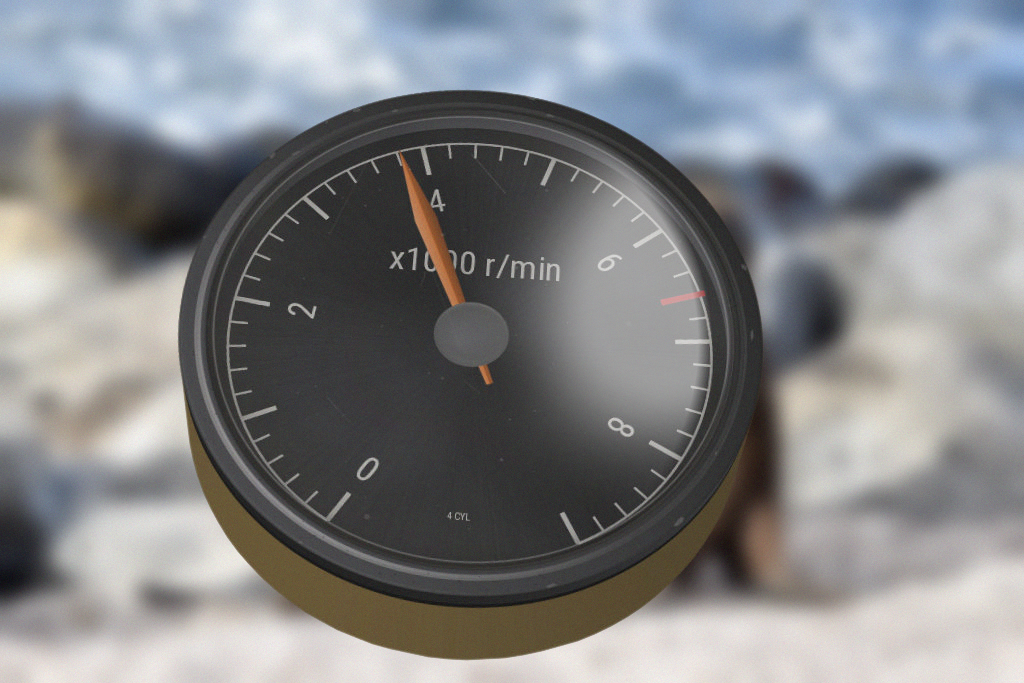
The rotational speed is 3800; rpm
